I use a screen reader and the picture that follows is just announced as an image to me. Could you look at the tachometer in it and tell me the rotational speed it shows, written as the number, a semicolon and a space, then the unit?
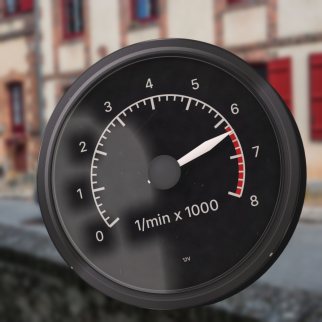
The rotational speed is 6400; rpm
